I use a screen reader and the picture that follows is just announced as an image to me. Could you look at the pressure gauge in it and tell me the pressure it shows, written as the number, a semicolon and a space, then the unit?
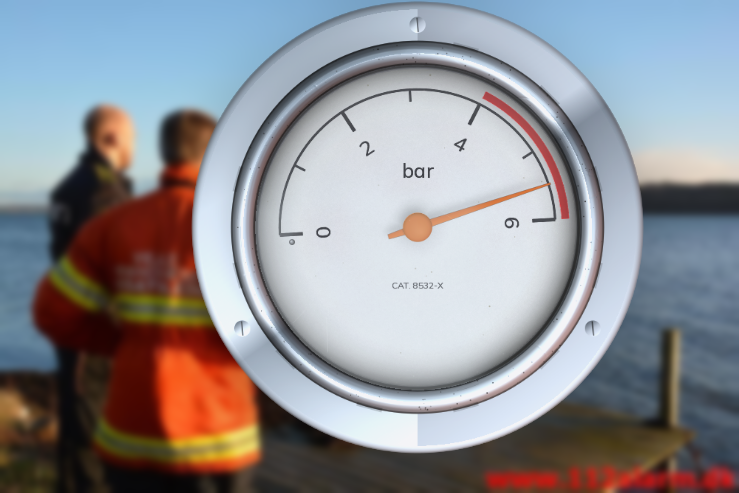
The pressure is 5.5; bar
